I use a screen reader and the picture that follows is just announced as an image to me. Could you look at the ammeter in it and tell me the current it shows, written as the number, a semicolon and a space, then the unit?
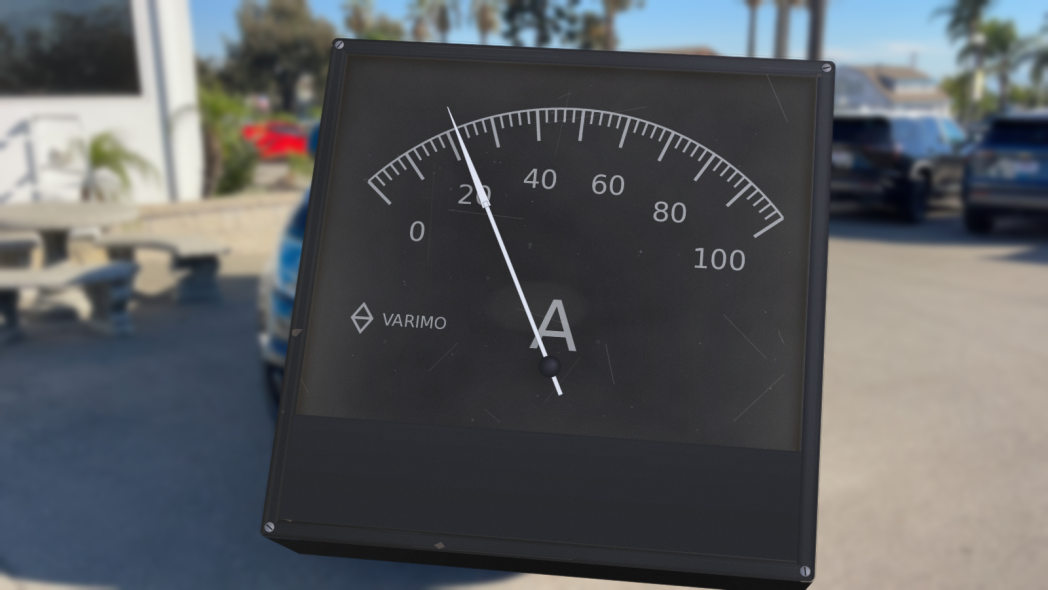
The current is 22; A
